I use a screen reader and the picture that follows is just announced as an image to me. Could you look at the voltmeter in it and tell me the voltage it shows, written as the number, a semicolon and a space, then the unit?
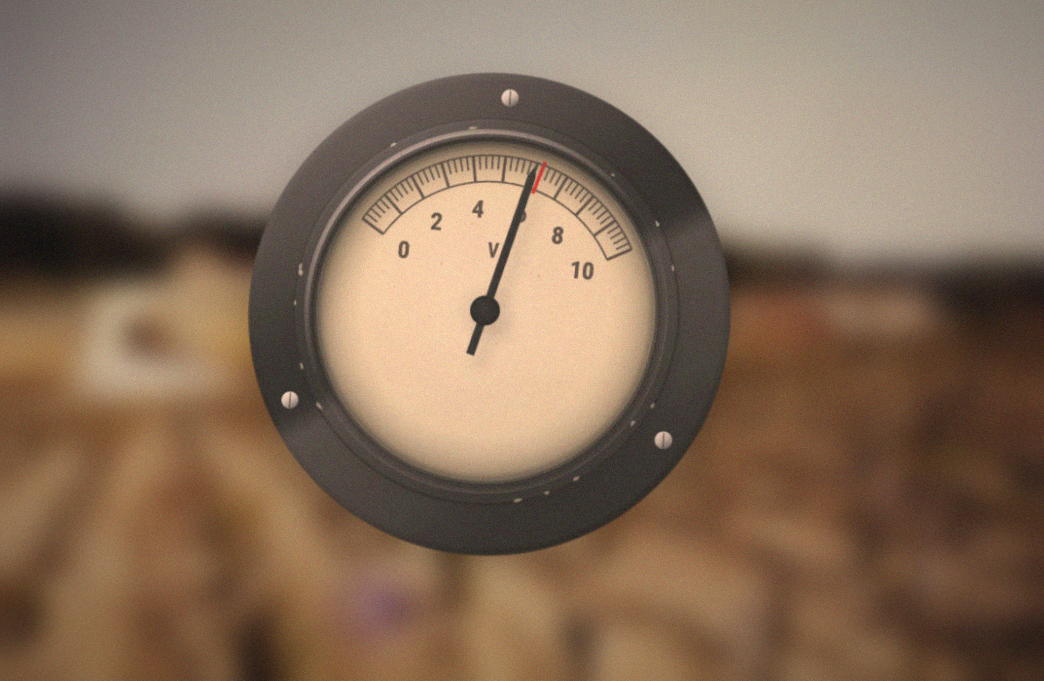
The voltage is 6; V
